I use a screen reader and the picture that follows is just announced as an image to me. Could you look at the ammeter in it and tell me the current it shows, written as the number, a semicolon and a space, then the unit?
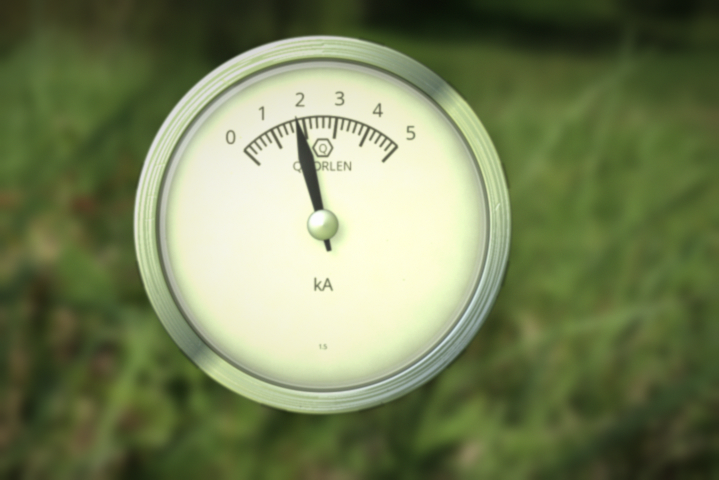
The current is 1.8; kA
